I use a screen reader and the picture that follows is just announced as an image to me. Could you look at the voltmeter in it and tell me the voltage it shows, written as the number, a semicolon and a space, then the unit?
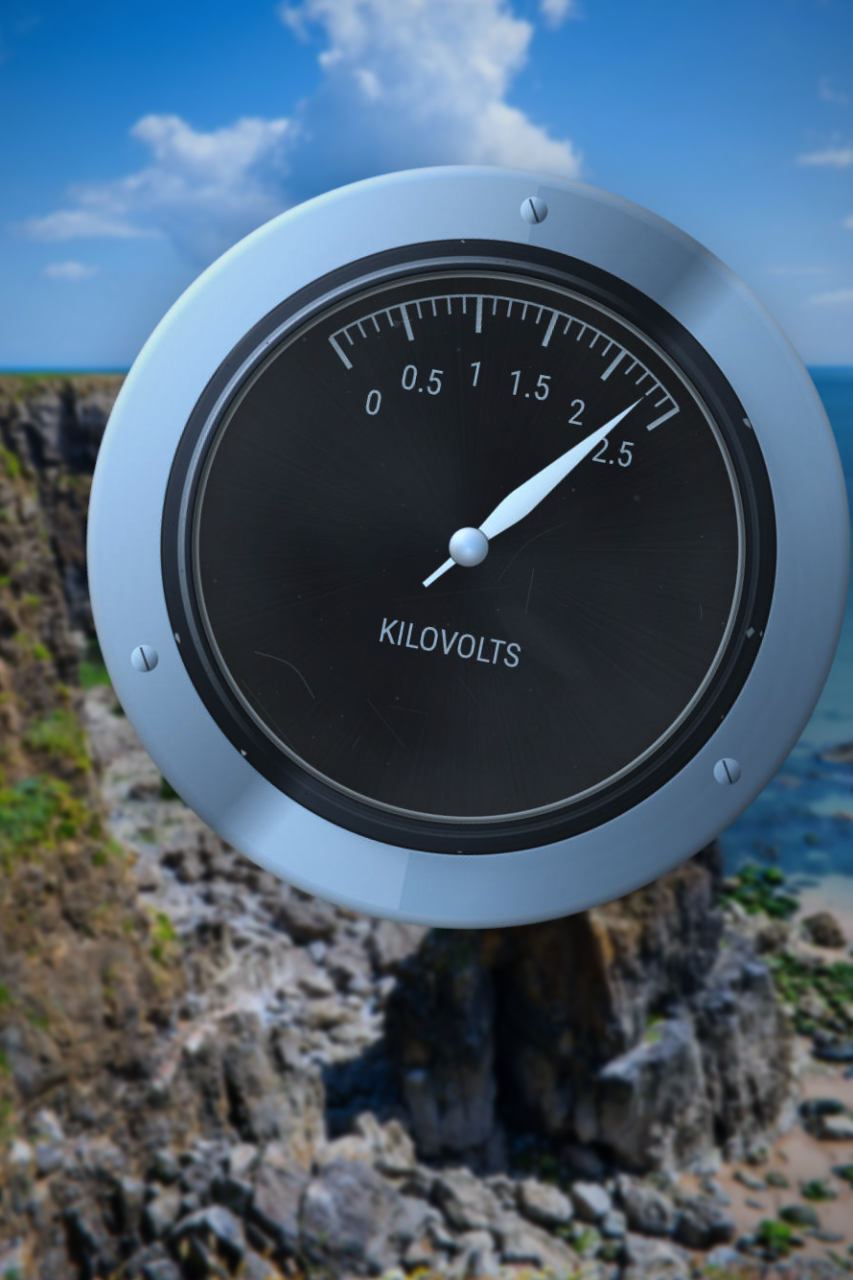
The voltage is 2.3; kV
